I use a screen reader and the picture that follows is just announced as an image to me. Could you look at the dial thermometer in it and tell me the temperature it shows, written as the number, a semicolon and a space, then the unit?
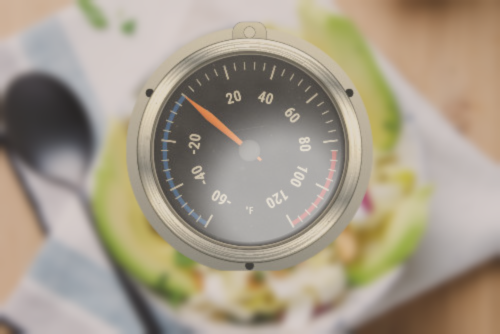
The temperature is 0; °F
